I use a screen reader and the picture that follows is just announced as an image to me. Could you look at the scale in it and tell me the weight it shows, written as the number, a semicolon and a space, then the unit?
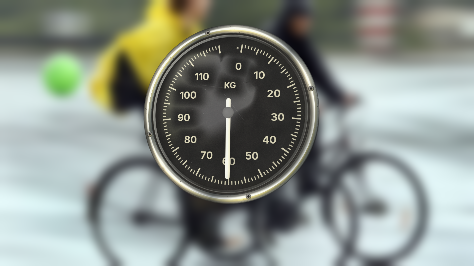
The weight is 60; kg
